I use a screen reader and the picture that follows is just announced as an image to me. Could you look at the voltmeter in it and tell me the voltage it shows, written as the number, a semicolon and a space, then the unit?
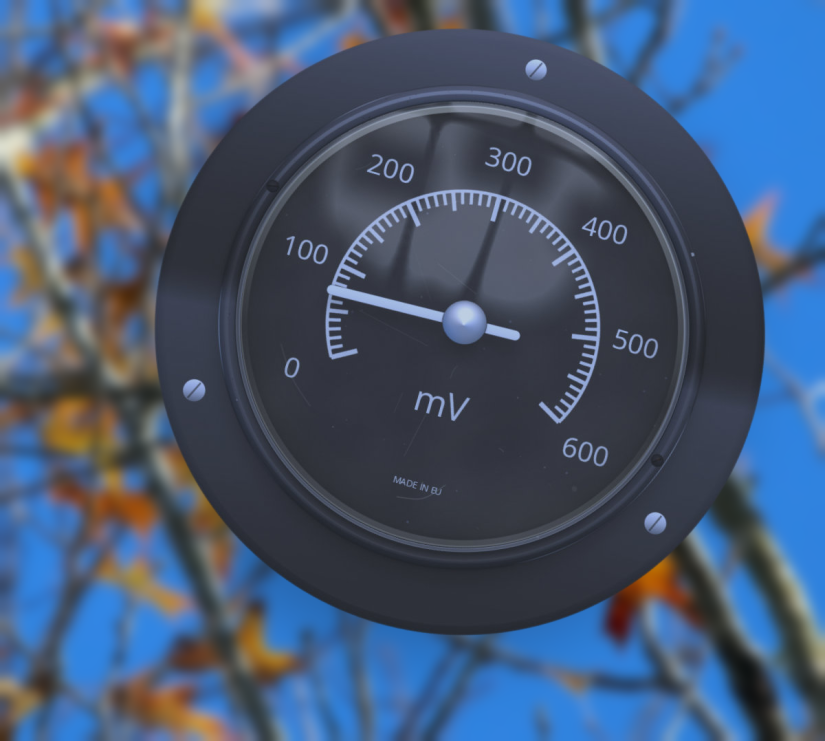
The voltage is 70; mV
